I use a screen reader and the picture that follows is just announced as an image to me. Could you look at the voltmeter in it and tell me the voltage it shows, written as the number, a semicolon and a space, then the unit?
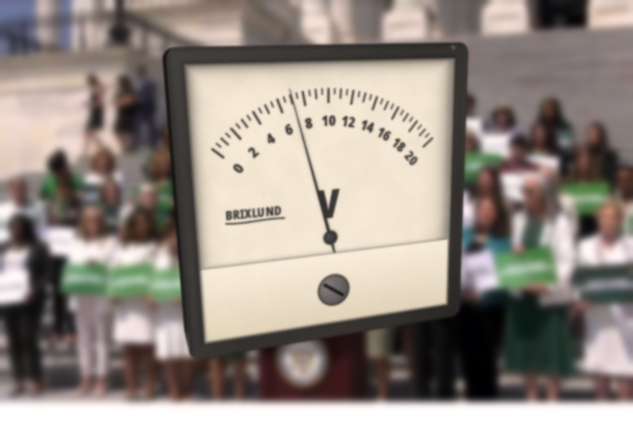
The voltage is 7; V
